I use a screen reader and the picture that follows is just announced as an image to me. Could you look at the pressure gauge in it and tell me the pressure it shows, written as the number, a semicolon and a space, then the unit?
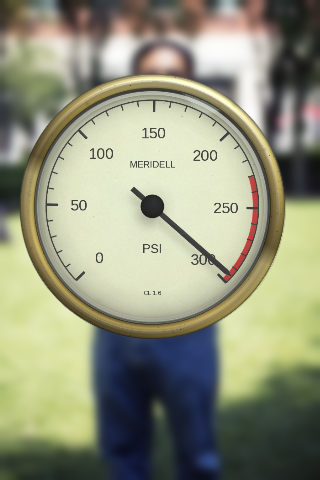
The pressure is 295; psi
